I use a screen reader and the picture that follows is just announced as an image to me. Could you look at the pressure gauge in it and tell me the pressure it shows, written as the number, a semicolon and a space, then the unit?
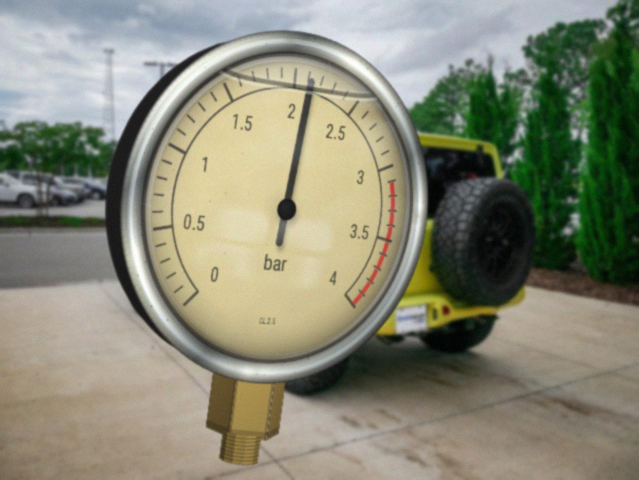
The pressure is 2.1; bar
